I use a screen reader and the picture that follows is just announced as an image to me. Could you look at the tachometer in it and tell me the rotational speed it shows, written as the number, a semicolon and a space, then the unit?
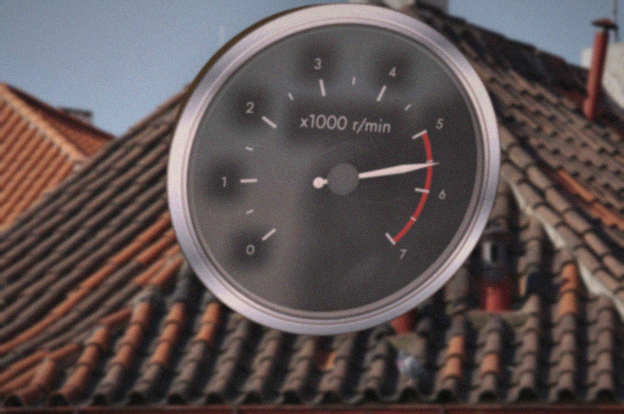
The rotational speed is 5500; rpm
